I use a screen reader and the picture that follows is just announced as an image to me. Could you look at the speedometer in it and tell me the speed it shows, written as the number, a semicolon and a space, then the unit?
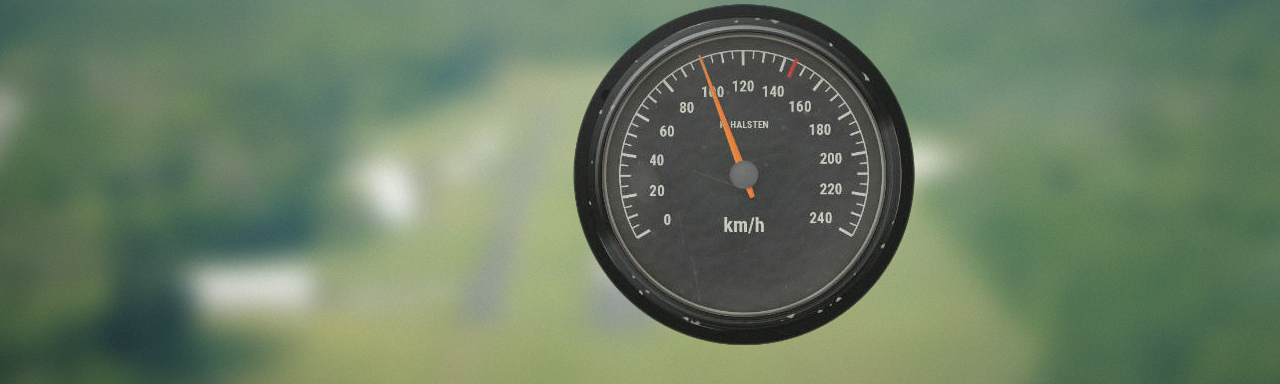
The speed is 100; km/h
